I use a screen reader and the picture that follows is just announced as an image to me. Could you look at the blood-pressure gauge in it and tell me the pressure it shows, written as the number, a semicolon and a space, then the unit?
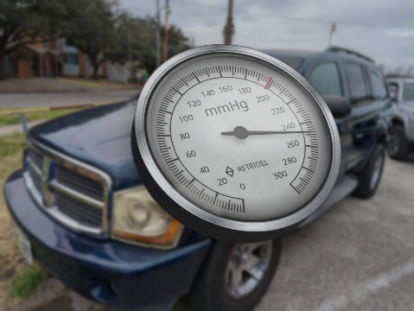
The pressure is 250; mmHg
